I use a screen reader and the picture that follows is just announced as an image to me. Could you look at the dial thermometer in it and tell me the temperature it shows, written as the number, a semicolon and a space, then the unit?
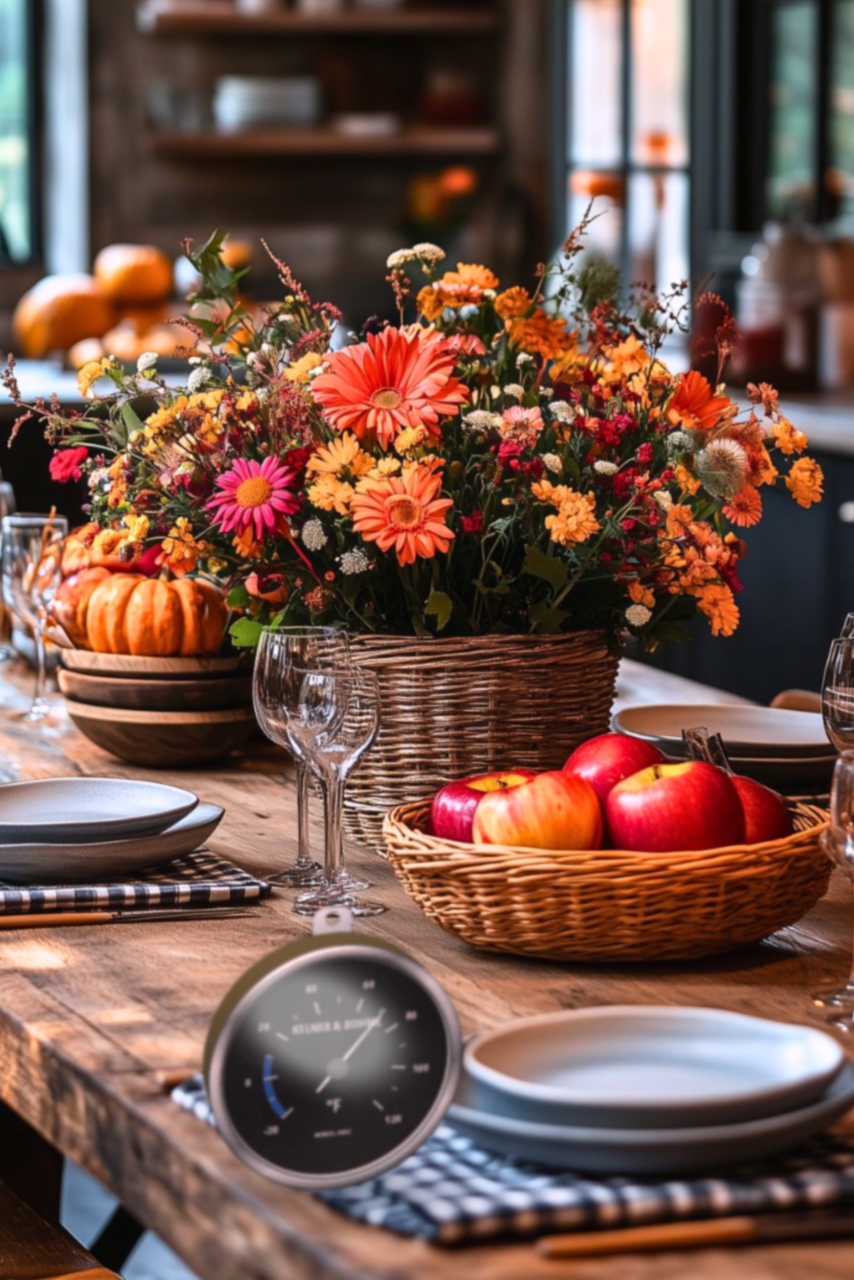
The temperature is 70; °F
